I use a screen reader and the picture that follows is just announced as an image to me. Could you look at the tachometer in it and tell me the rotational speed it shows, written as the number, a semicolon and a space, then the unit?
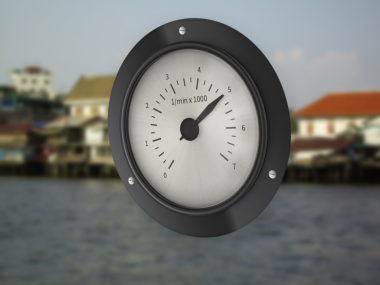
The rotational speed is 5000; rpm
